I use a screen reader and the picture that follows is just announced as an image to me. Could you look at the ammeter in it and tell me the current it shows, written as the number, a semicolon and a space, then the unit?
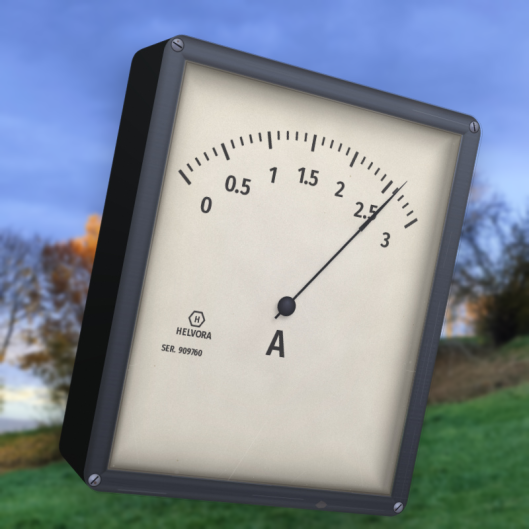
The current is 2.6; A
